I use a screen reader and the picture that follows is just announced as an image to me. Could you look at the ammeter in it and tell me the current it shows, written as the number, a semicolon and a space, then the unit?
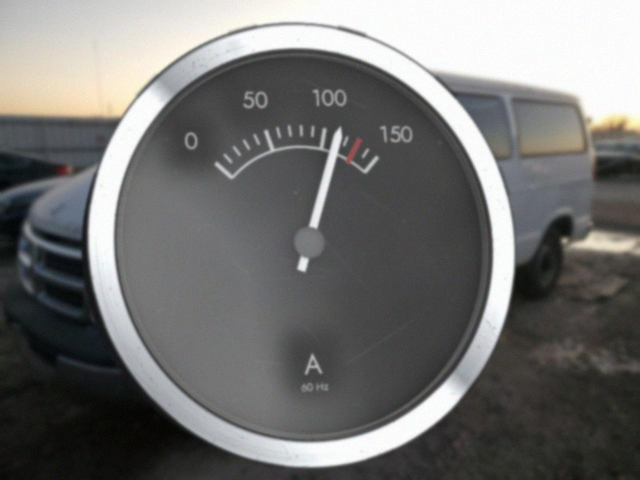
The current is 110; A
